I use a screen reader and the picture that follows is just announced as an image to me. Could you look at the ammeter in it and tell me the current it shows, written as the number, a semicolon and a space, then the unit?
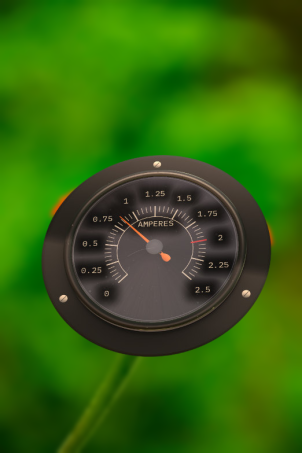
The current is 0.85; A
